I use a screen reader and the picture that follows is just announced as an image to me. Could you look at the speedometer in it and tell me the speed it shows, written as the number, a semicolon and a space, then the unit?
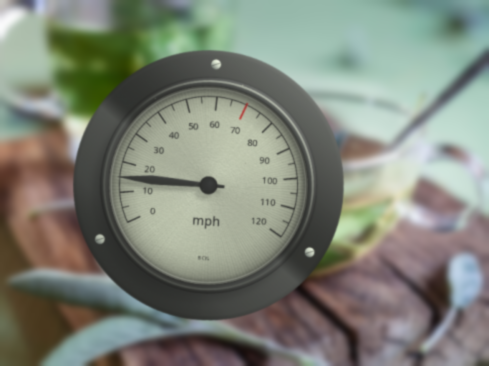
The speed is 15; mph
